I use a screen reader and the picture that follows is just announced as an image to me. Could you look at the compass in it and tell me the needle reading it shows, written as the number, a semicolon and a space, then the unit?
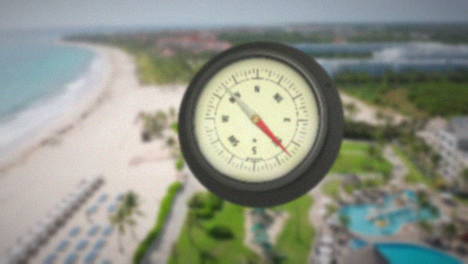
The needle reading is 135; °
